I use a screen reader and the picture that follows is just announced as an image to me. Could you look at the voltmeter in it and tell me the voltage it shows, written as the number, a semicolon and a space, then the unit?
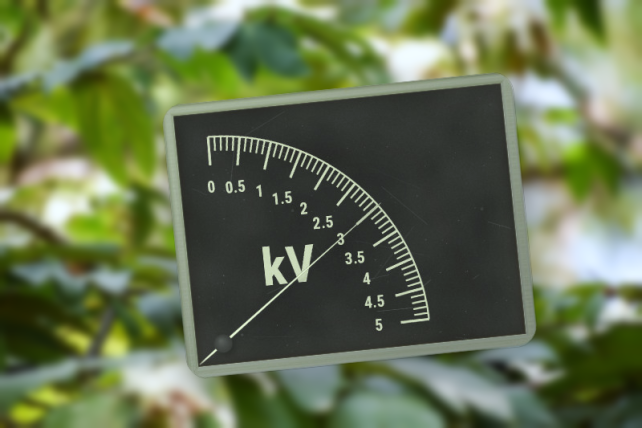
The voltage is 3; kV
